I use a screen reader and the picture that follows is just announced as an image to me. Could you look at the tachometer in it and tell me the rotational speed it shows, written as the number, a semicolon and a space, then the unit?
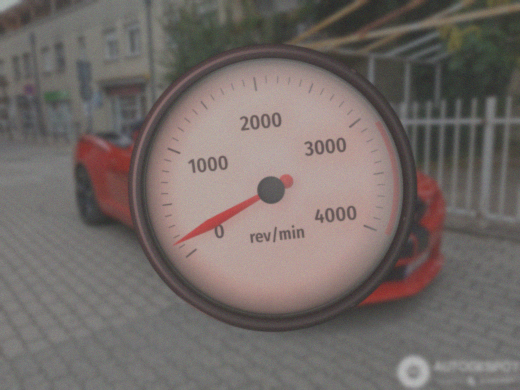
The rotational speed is 150; rpm
